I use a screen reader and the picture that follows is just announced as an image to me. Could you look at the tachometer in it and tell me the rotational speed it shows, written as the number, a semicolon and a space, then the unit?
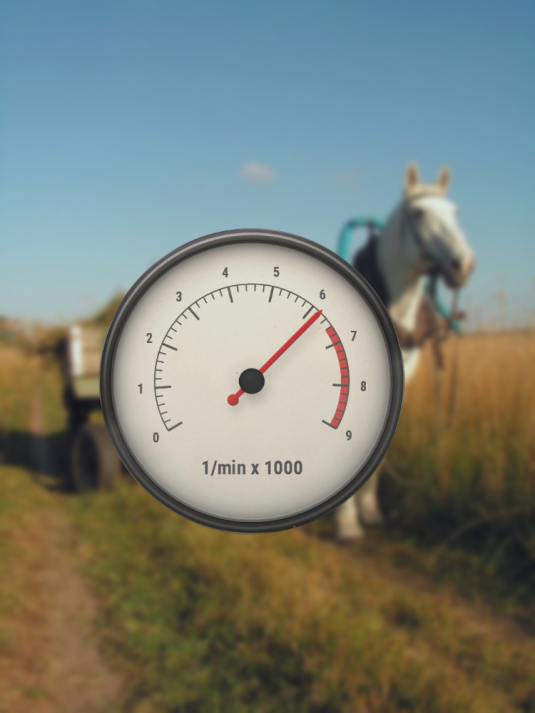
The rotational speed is 6200; rpm
